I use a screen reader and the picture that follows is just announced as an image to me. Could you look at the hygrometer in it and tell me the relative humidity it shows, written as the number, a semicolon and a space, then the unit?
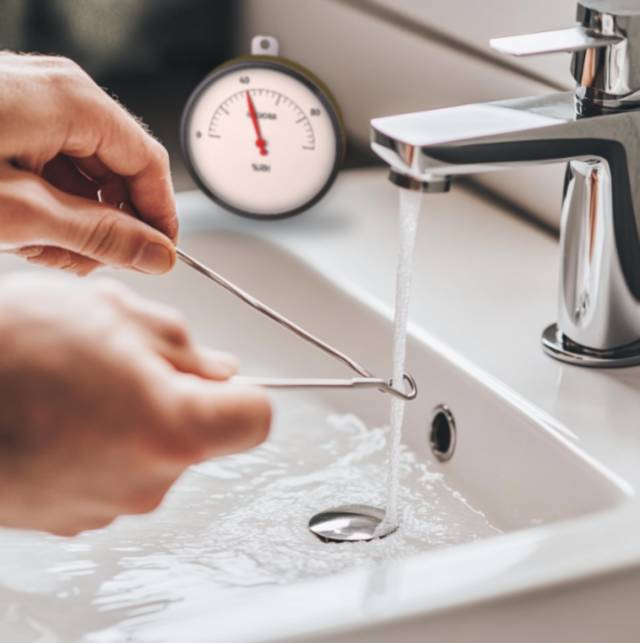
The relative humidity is 40; %
